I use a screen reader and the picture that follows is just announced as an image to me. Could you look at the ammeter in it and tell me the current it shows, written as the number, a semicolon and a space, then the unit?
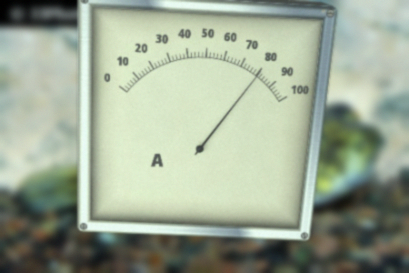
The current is 80; A
